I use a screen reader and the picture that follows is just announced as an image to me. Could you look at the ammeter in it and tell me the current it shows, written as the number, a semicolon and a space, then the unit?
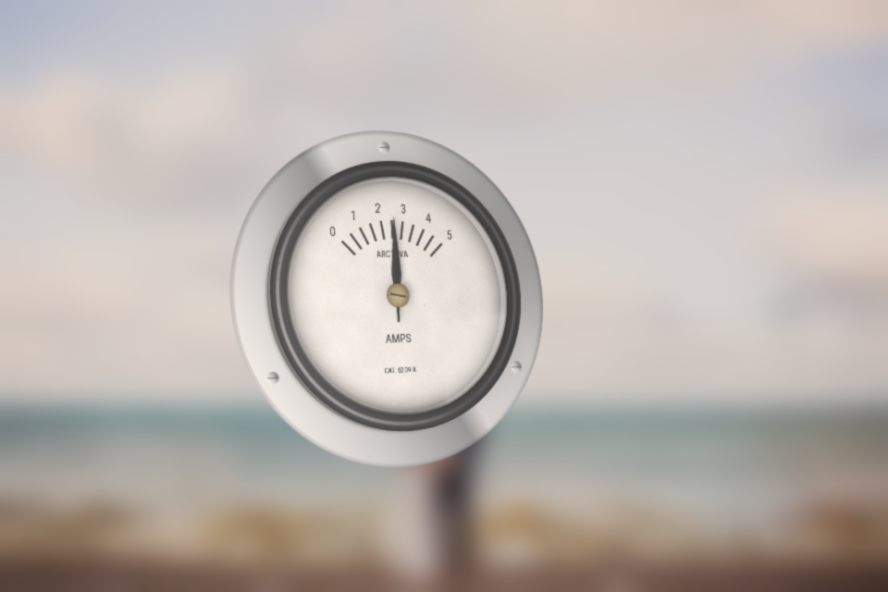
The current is 2.5; A
